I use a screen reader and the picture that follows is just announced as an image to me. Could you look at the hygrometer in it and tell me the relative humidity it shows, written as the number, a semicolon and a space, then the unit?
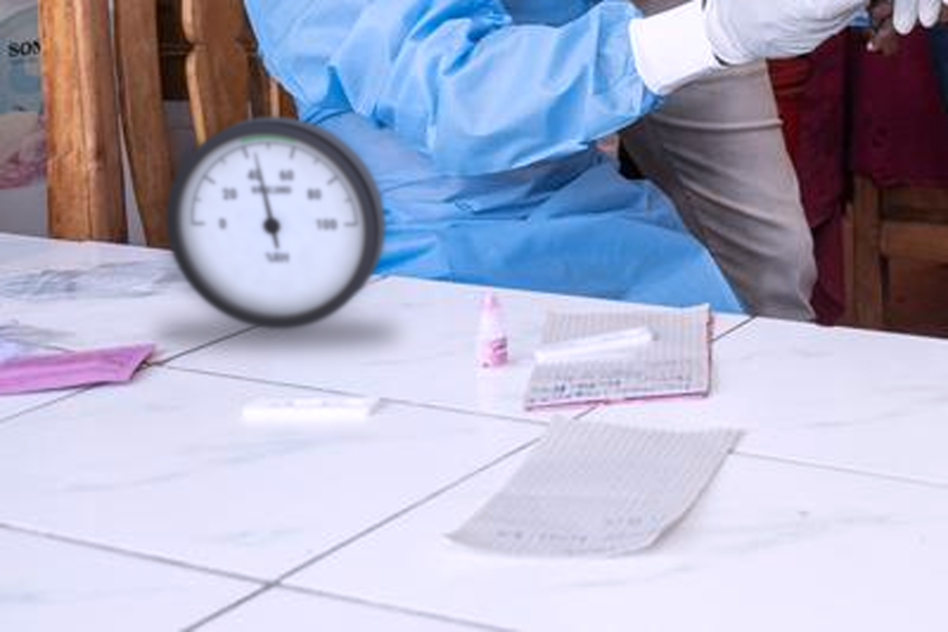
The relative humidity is 45; %
